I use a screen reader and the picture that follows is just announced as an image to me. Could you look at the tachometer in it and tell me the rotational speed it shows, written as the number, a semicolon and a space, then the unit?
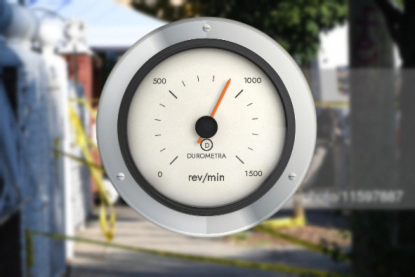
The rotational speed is 900; rpm
